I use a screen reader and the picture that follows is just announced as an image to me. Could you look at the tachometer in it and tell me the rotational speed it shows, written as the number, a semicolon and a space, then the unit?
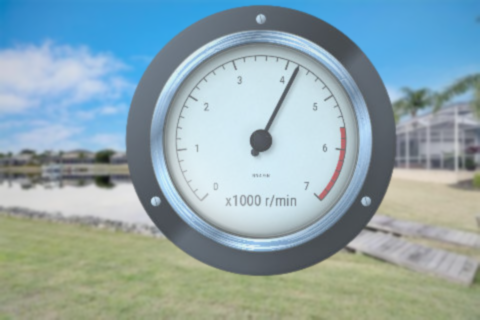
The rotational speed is 4200; rpm
